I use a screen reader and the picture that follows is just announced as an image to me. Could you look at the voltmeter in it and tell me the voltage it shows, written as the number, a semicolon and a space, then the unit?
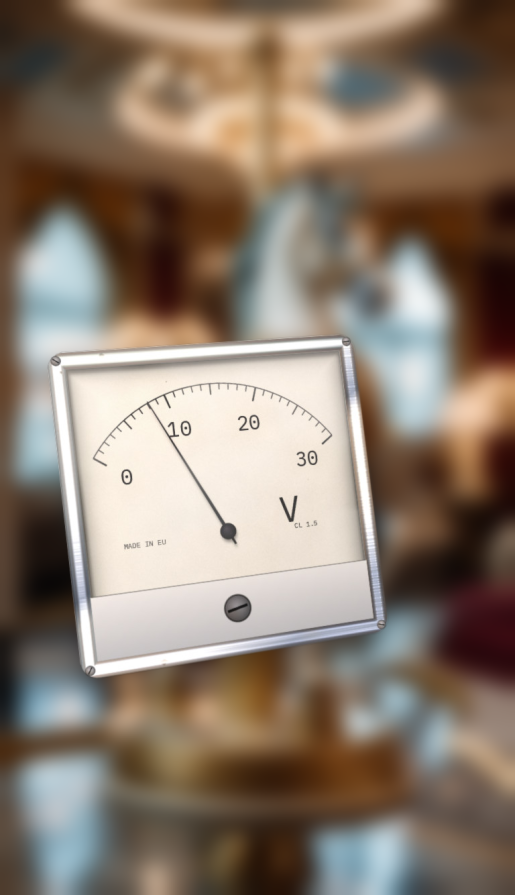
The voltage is 8; V
